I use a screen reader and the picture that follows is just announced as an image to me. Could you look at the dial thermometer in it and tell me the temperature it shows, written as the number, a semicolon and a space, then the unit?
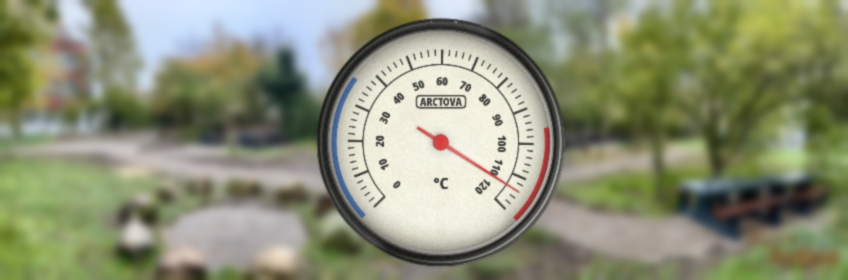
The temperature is 114; °C
